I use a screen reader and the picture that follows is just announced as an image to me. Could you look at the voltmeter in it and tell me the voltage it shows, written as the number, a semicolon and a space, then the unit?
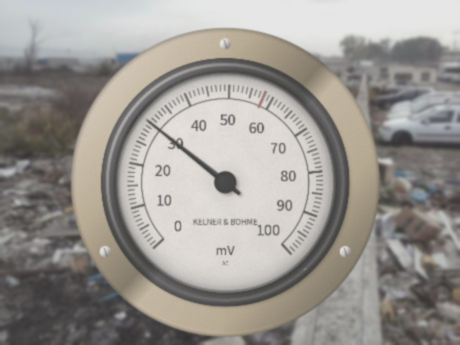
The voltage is 30; mV
